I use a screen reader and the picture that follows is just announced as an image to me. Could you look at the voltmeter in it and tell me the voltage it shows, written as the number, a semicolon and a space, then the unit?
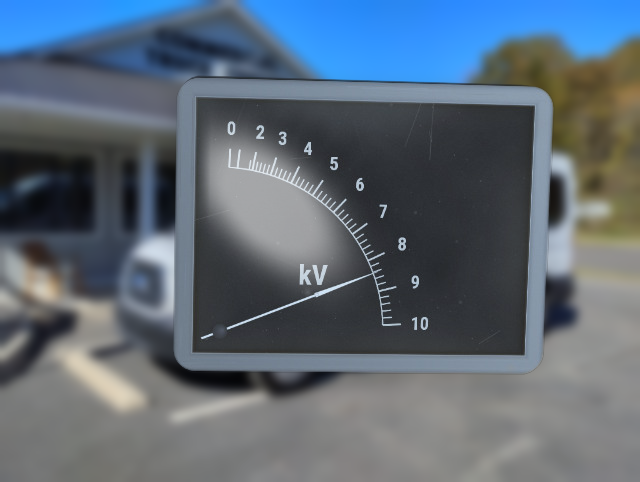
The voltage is 8.4; kV
